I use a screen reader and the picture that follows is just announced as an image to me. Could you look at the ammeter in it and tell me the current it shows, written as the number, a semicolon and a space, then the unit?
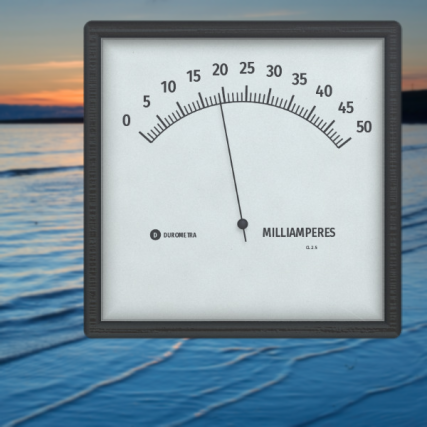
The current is 19; mA
